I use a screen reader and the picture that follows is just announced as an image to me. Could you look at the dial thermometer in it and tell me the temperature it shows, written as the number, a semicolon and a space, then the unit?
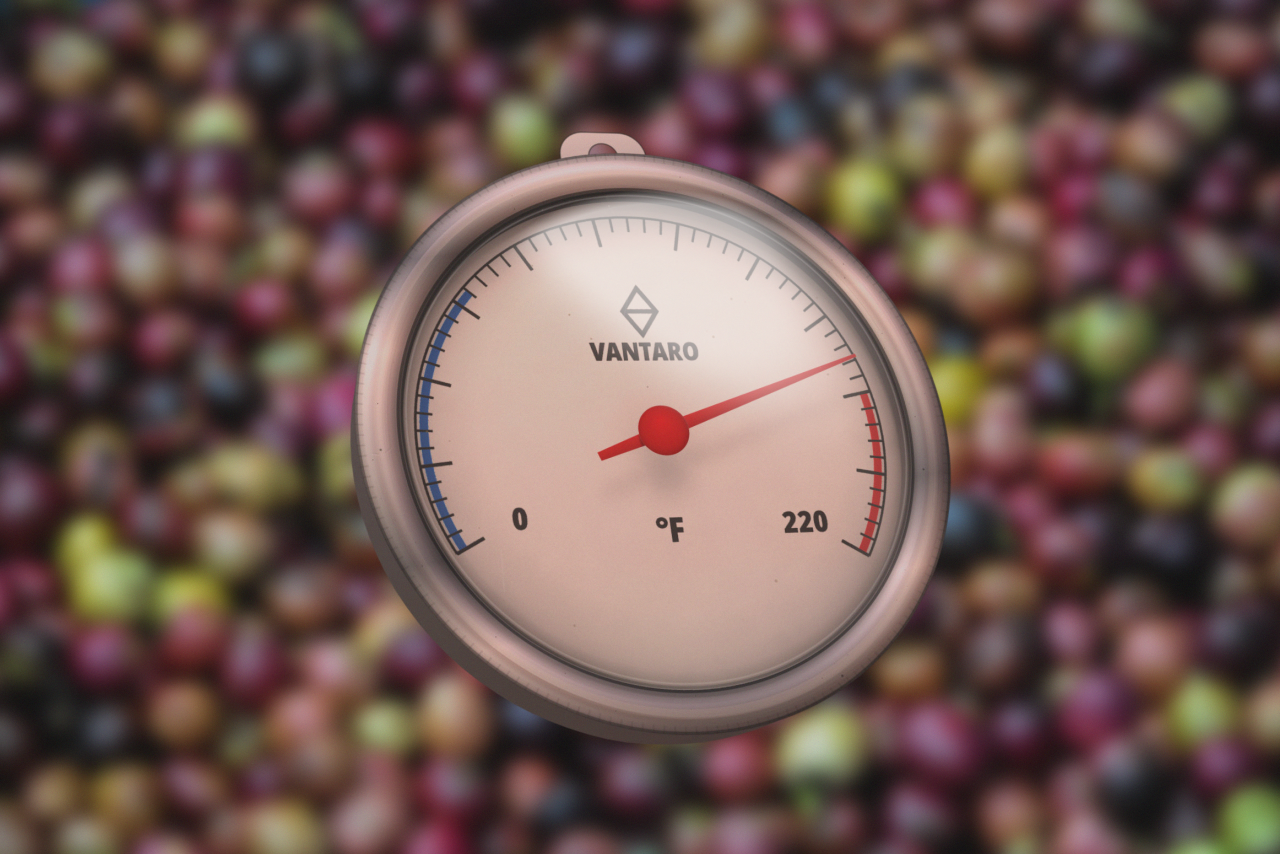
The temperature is 172; °F
